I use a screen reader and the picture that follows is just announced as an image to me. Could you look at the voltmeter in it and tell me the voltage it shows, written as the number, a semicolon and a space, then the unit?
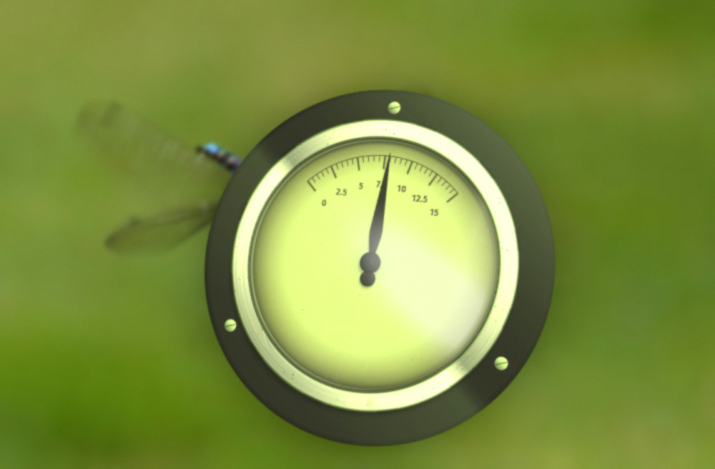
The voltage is 8; V
